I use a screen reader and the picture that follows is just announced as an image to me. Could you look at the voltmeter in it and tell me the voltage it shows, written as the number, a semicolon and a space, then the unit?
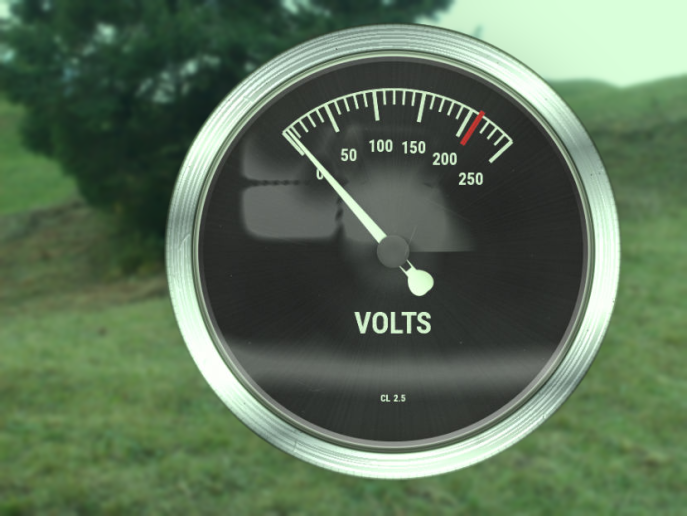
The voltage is 5; V
